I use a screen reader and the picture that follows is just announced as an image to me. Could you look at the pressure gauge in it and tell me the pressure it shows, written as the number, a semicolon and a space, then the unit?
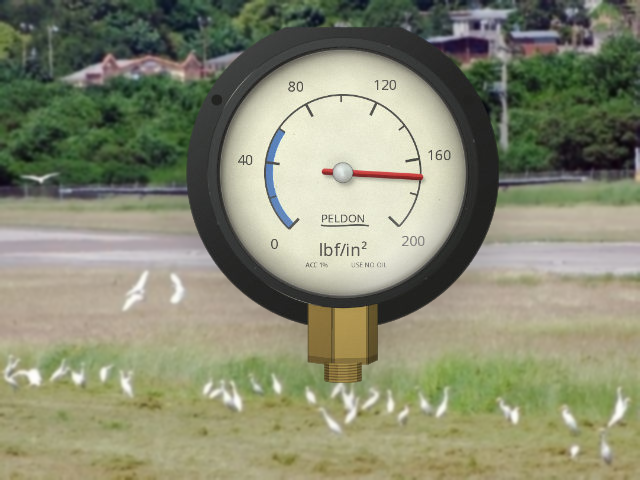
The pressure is 170; psi
